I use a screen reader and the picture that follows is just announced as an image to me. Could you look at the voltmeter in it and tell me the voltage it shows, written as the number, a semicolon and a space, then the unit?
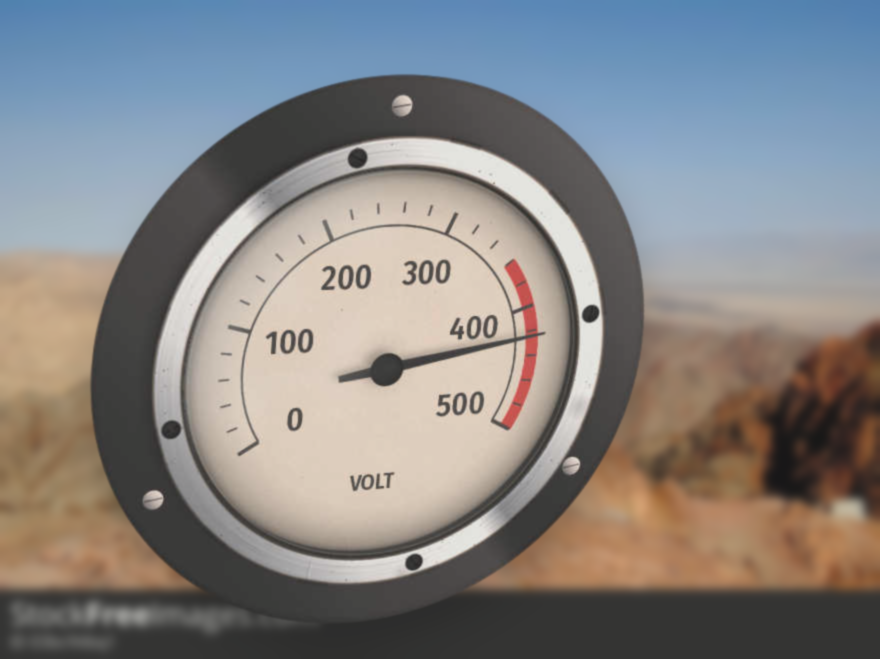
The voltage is 420; V
